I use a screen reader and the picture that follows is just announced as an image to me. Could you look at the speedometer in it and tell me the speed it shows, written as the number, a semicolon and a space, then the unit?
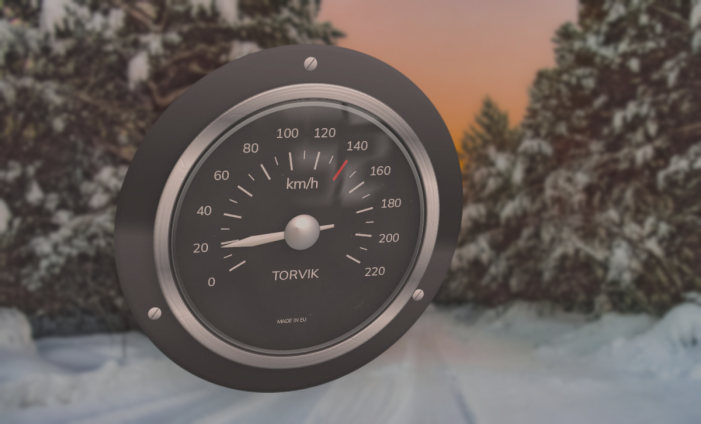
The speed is 20; km/h
